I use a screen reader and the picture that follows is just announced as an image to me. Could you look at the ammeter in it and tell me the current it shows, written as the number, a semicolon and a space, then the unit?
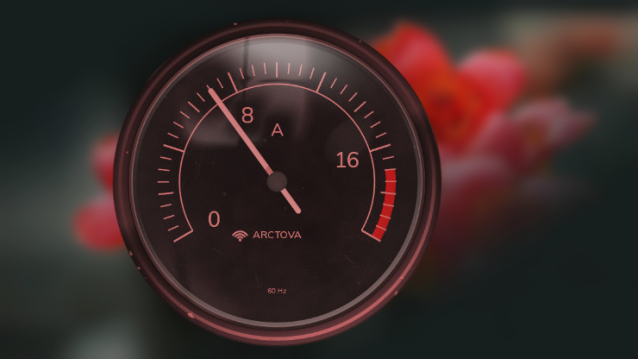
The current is 7; A
